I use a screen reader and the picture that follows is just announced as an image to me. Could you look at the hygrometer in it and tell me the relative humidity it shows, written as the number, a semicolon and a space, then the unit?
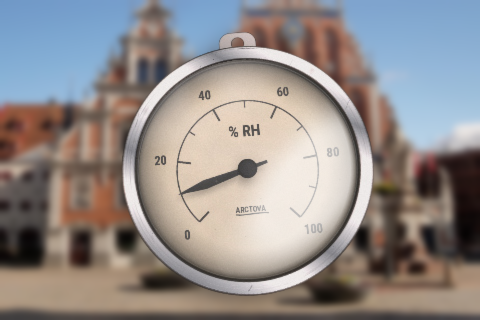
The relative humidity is 10; %
